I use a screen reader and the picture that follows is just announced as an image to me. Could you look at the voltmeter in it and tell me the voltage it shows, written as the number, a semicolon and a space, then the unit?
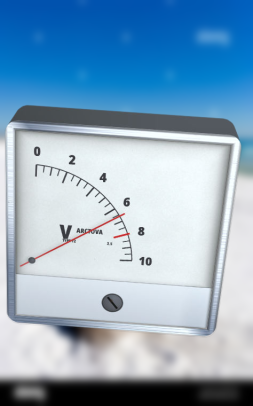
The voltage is 6.5; V
